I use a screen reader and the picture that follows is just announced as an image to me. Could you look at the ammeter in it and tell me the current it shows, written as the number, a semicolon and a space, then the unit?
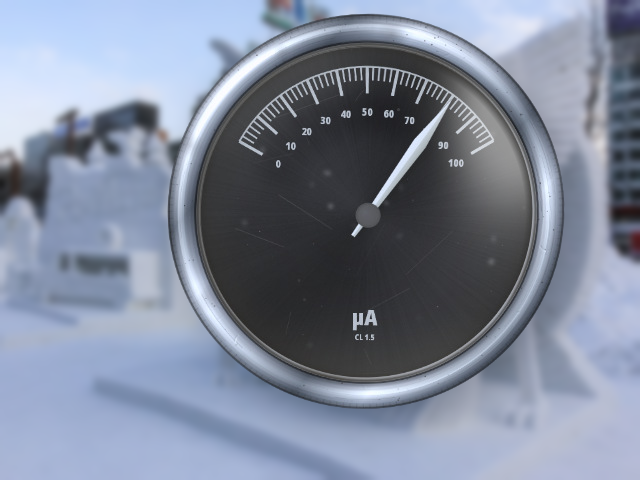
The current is 80; µA
